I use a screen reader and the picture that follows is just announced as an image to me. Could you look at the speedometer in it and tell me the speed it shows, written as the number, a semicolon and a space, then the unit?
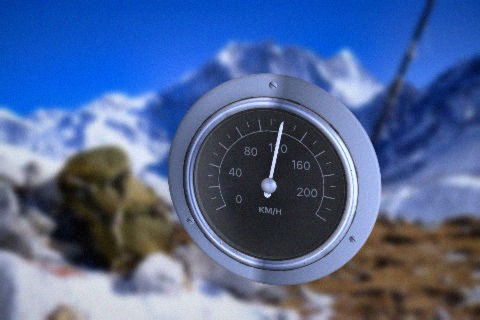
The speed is 120; km/h
